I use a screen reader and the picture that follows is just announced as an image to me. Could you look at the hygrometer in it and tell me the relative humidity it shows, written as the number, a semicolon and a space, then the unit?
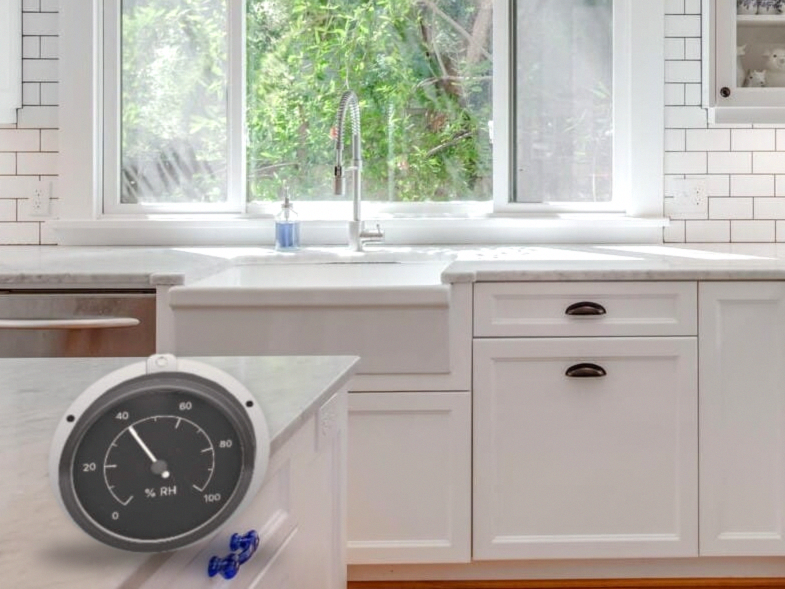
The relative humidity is 40; %
